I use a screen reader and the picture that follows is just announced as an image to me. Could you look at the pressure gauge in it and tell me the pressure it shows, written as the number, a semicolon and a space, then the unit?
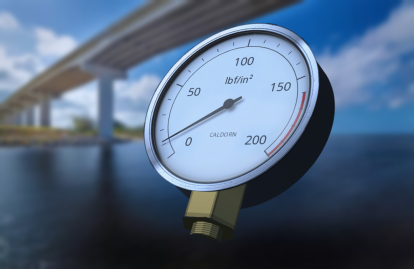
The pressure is 10; psi
